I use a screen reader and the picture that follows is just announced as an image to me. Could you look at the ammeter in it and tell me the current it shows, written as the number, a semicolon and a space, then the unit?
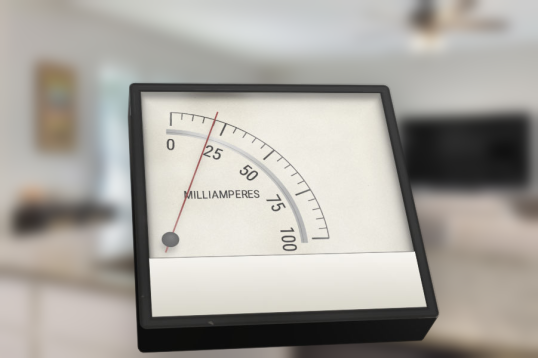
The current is 20; mA
